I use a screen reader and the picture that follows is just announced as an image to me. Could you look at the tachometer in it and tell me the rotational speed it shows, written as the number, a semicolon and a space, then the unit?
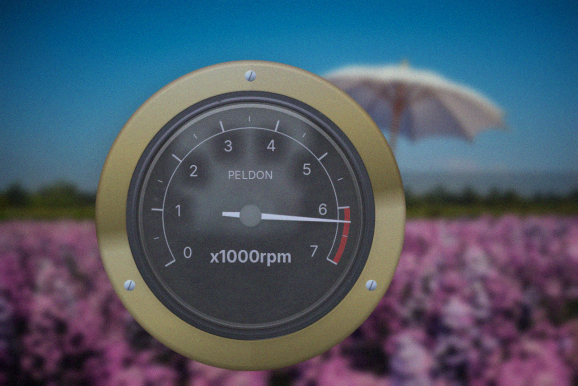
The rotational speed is 6250; rpm
